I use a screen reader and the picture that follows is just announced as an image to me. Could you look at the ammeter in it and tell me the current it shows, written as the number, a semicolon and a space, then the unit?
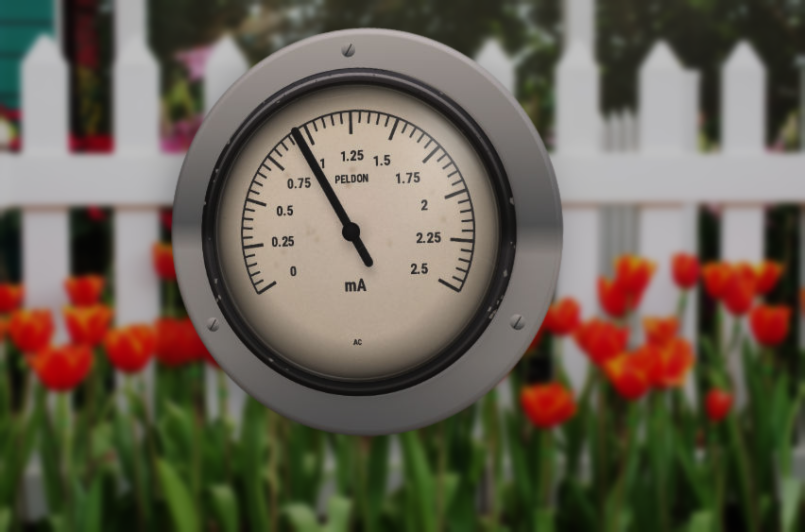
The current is 0.95; mA
